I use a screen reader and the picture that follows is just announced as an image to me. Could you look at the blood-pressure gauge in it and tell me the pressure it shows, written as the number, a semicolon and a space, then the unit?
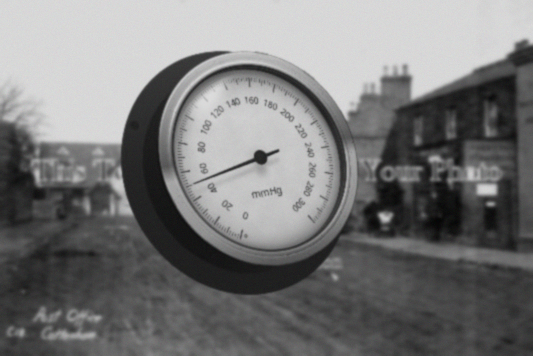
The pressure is 50; mmHg
